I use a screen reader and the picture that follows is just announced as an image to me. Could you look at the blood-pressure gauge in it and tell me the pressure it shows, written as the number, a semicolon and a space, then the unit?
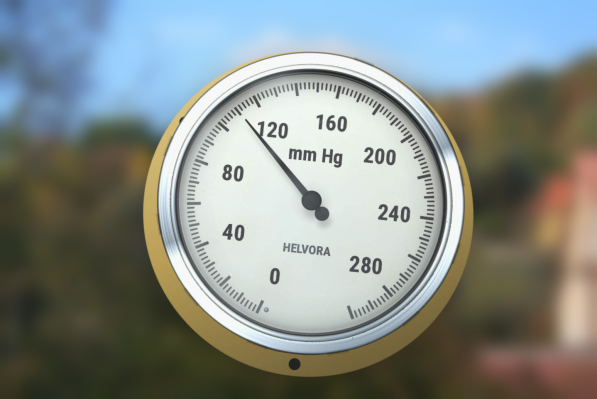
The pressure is 110; mmHg
